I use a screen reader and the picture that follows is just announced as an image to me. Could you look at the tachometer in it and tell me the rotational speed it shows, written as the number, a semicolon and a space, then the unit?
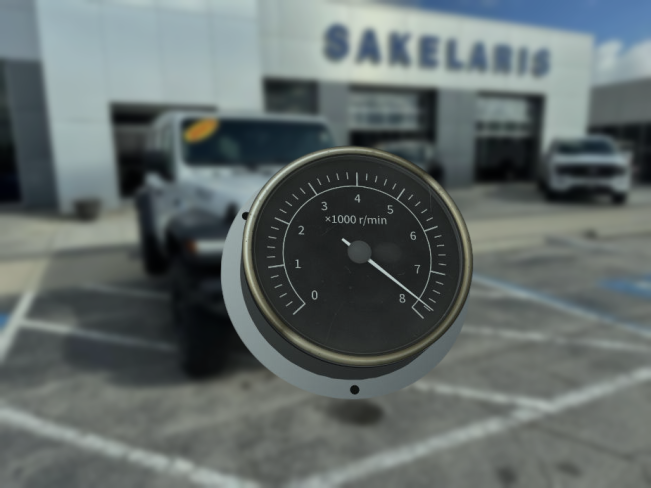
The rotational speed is 7800; rpm
